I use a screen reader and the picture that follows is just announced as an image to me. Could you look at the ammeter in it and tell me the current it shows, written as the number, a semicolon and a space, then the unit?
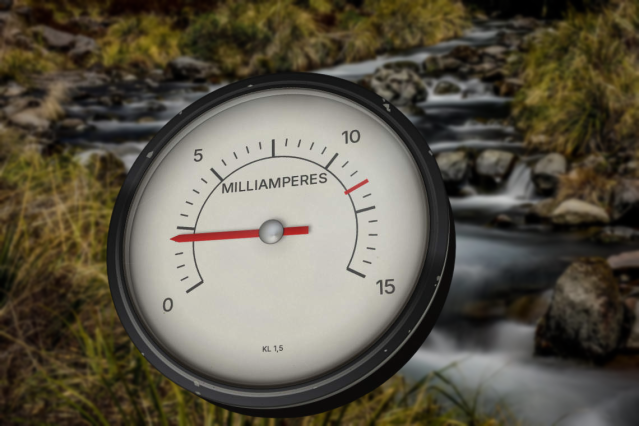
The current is 2; mA
